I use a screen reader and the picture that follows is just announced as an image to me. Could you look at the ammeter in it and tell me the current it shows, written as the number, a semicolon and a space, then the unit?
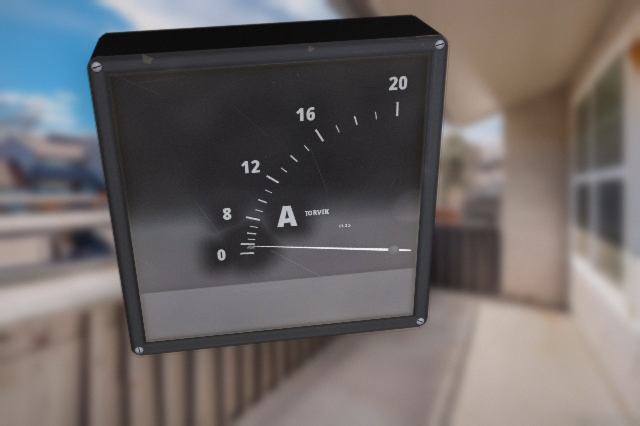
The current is 4; A
